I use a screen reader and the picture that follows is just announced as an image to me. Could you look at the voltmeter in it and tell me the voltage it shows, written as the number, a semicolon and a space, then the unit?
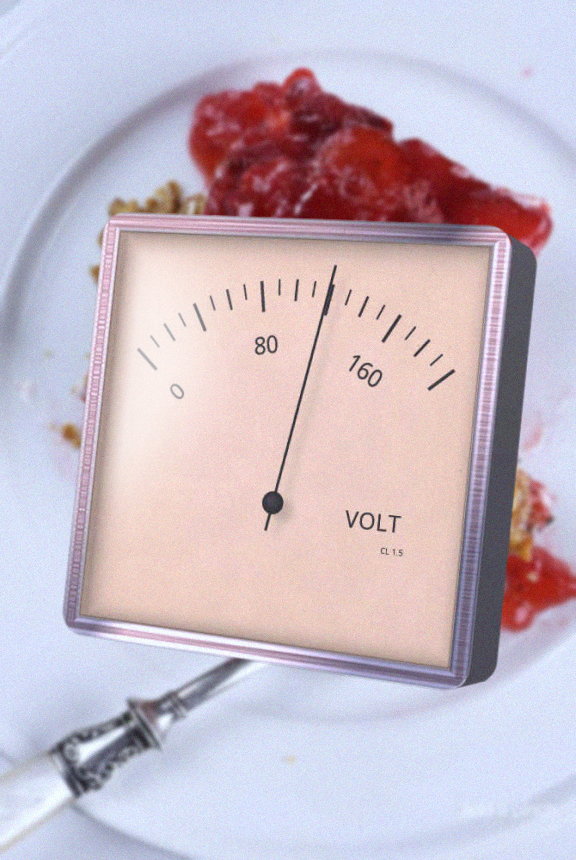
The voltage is 120; V
